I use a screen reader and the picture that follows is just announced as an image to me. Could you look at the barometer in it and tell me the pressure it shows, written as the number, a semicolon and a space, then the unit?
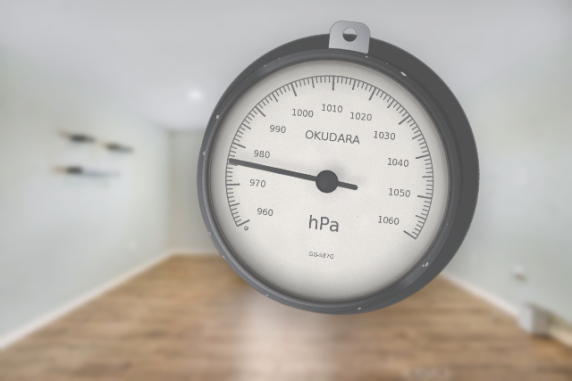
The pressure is 976; hPa
